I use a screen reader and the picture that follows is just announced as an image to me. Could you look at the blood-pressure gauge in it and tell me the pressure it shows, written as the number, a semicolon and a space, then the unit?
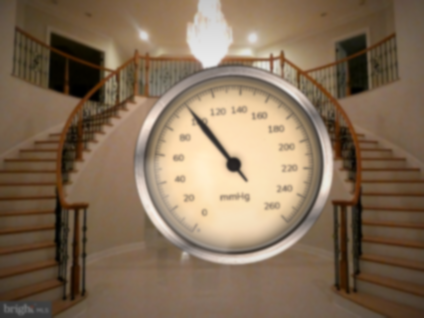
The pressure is 100; mmHg
